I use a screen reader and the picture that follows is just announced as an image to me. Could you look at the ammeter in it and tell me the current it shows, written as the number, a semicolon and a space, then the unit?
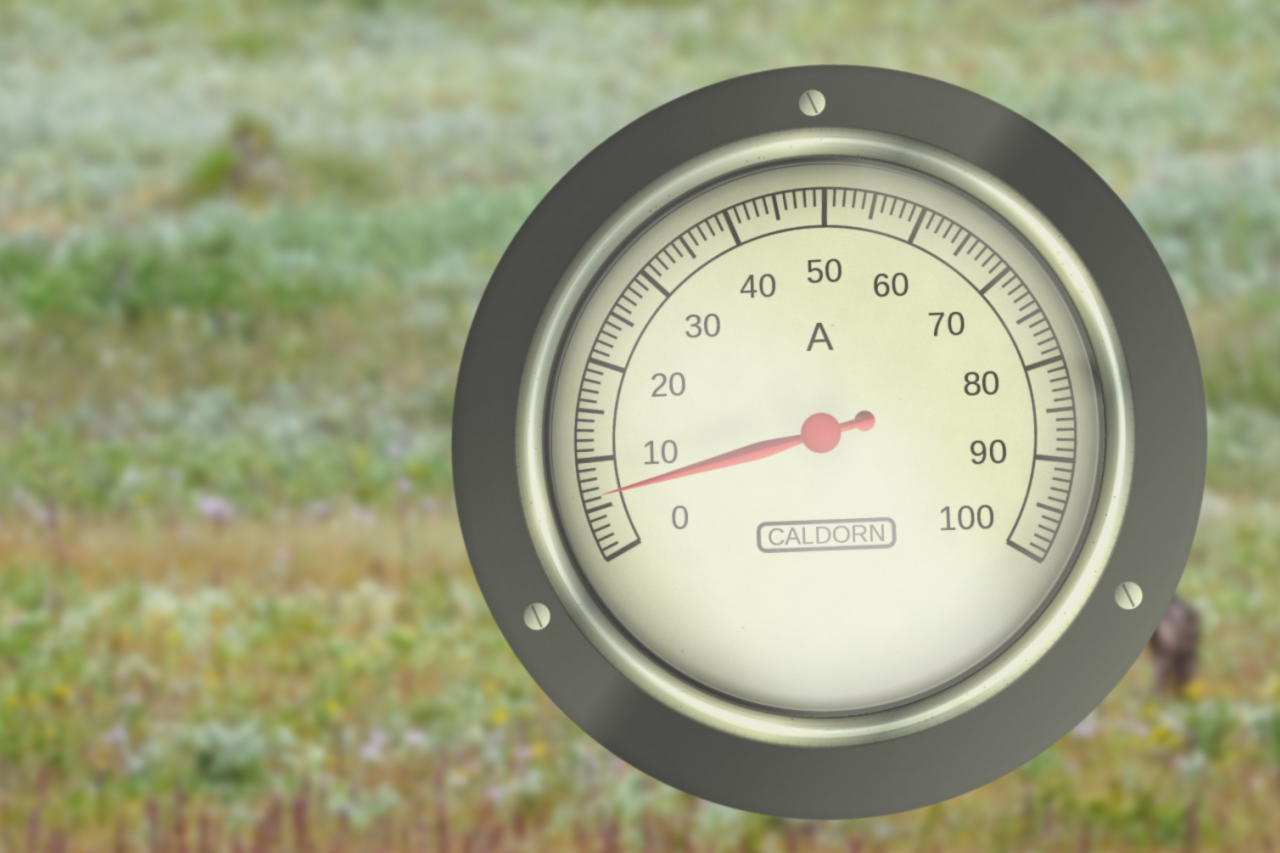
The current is 6; A
